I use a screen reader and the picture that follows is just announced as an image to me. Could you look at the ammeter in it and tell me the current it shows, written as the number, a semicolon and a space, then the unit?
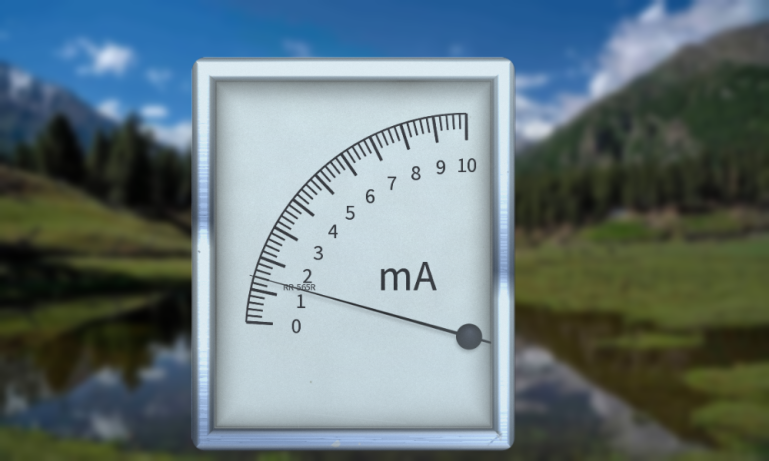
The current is 1.4; mA
